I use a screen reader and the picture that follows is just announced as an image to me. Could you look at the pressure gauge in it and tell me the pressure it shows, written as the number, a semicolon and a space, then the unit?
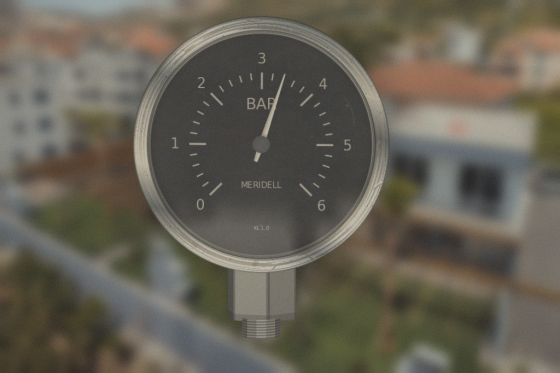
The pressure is 3.4; bar
